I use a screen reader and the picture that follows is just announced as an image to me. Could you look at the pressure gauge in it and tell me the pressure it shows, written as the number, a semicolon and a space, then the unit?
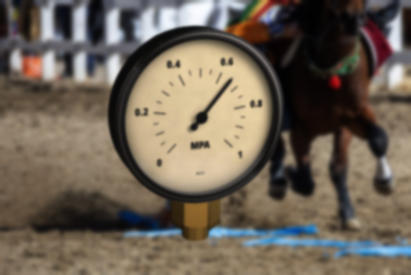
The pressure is 0.65; MPa
